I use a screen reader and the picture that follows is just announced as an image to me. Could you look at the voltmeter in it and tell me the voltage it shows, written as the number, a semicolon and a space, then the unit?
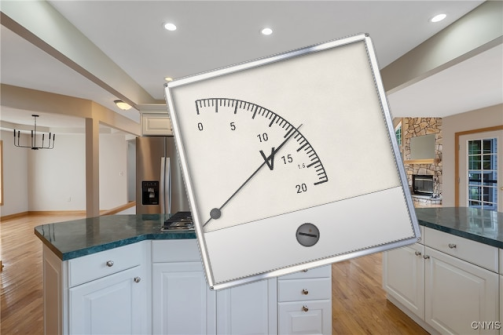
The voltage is 13; V
